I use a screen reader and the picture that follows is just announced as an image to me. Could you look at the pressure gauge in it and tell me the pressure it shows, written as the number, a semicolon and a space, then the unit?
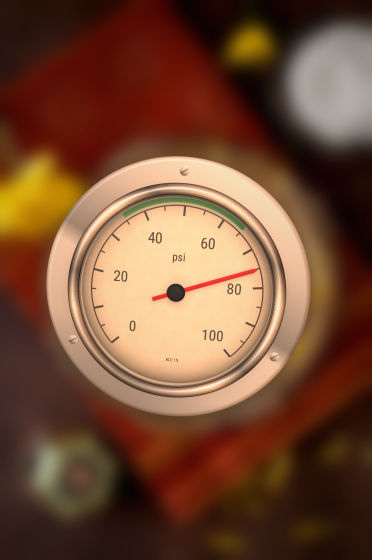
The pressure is 75; psi
